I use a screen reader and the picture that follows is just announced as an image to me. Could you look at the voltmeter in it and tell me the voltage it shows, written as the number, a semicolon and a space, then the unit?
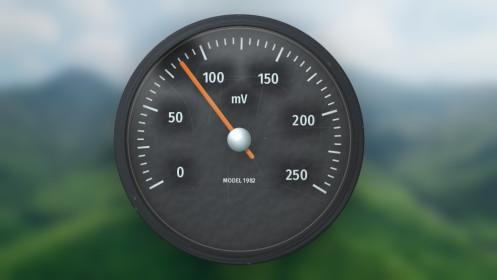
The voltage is 85; mV
